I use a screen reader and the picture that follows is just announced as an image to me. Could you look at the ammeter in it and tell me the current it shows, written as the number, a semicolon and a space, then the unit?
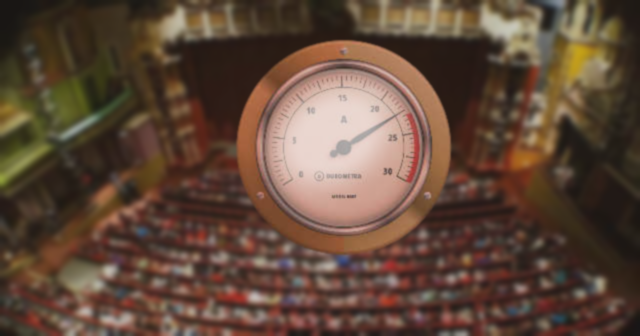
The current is 22.5; A
